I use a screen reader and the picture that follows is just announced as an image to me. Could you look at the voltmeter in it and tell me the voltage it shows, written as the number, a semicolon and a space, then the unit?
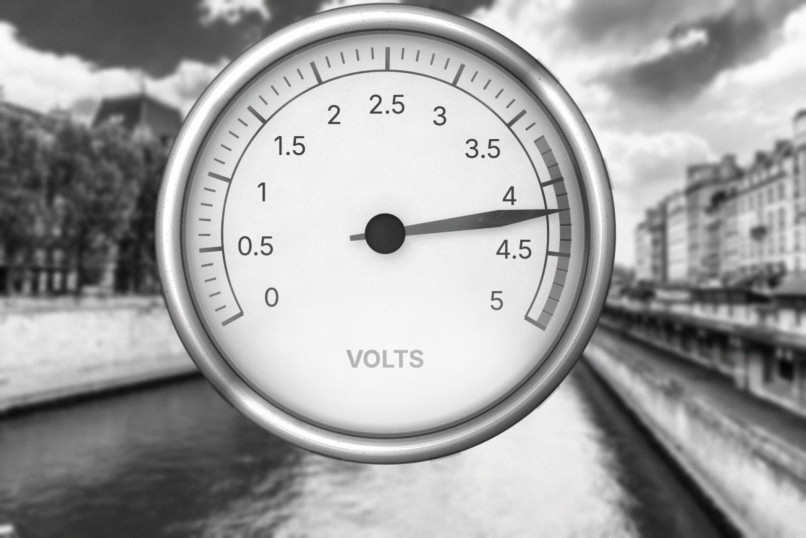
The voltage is 4.2; V
